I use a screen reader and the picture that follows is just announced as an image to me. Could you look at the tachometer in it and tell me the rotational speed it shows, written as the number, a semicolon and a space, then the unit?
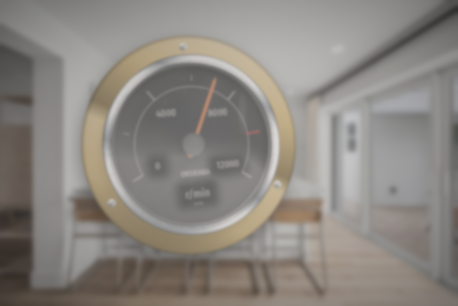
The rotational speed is 7000; rpm
